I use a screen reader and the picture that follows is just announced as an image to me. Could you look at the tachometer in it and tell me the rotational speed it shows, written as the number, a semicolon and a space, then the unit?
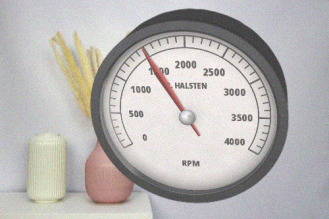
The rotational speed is 1500; rpm
